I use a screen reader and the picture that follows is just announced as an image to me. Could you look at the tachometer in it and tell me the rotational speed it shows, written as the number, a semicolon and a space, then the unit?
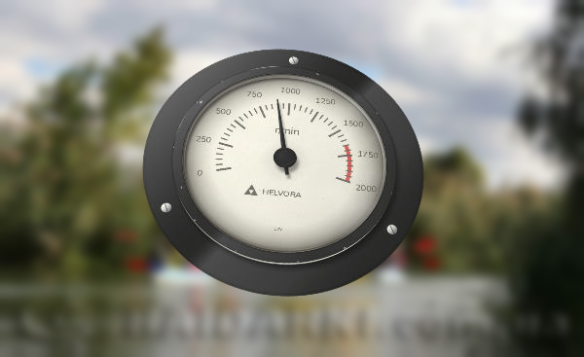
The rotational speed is 900; rpm
